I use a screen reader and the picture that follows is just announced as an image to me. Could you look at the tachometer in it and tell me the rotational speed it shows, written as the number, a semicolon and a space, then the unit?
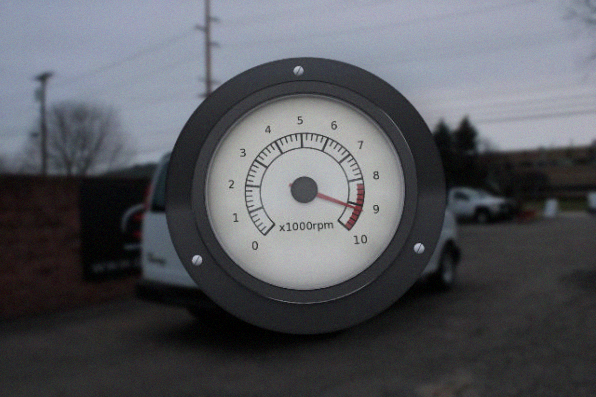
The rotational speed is 9200; rpm
